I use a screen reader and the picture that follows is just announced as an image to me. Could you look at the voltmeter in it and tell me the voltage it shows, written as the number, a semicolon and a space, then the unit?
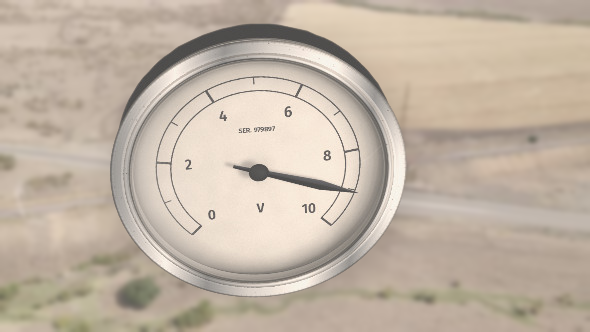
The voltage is 9; V
